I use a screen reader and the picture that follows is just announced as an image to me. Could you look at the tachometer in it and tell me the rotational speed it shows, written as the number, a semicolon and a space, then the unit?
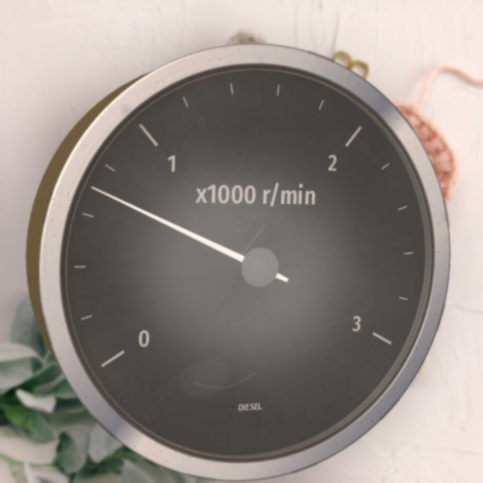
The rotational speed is 700; rpm
